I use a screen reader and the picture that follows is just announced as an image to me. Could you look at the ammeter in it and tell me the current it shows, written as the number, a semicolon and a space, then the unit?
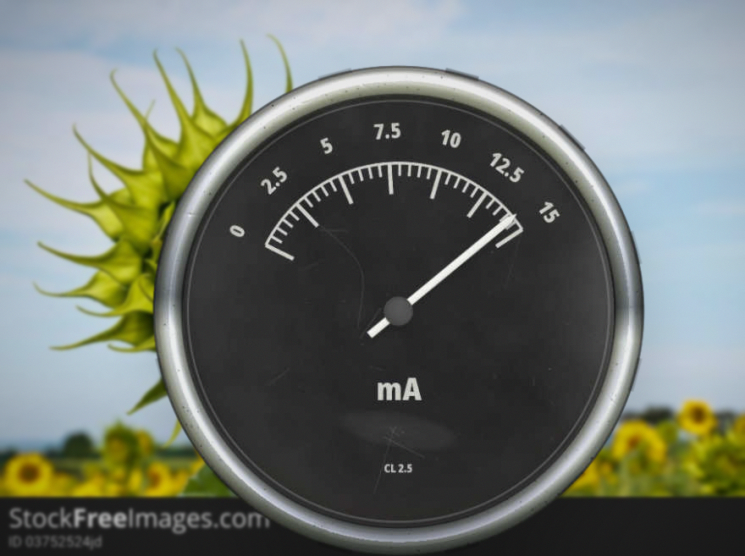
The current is 14.25; mA
